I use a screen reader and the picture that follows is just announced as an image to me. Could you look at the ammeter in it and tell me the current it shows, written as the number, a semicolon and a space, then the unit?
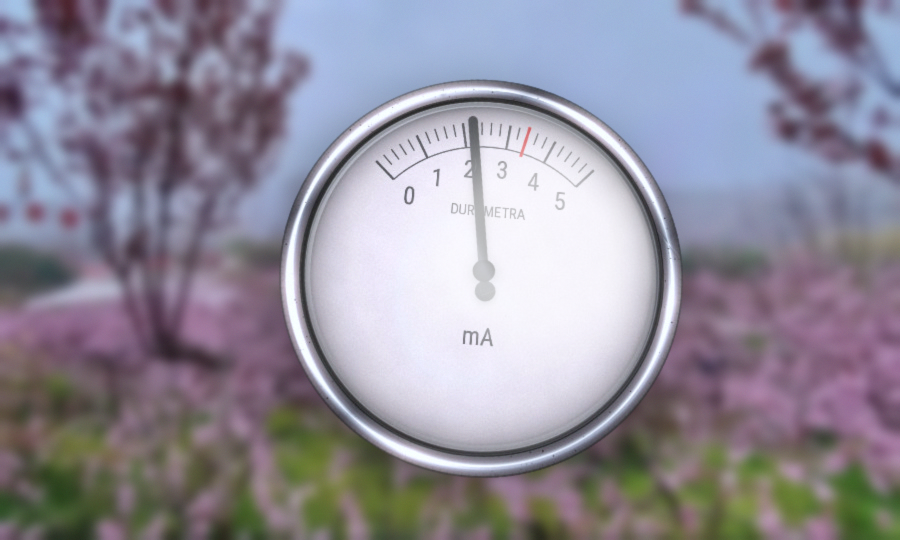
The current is 2.2; mA
